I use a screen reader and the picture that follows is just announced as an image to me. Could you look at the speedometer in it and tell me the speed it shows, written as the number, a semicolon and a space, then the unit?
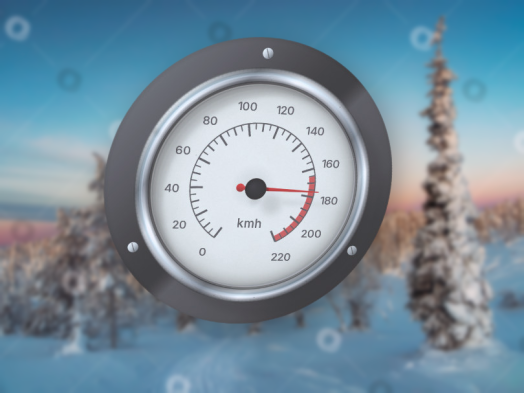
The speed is 175; km/h
